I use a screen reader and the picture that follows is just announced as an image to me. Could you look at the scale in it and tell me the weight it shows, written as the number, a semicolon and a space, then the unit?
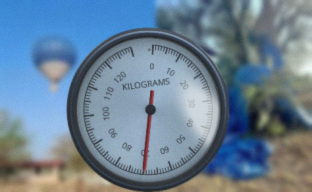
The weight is 70; kg
